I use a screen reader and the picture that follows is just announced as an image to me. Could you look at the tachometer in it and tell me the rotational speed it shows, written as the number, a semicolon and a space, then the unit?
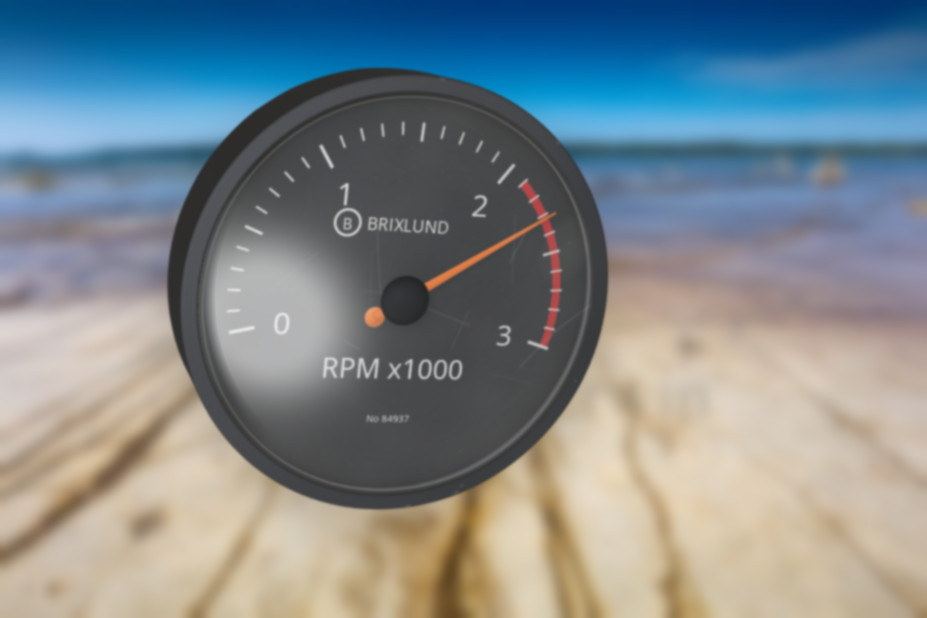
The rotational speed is 2300; rpm
